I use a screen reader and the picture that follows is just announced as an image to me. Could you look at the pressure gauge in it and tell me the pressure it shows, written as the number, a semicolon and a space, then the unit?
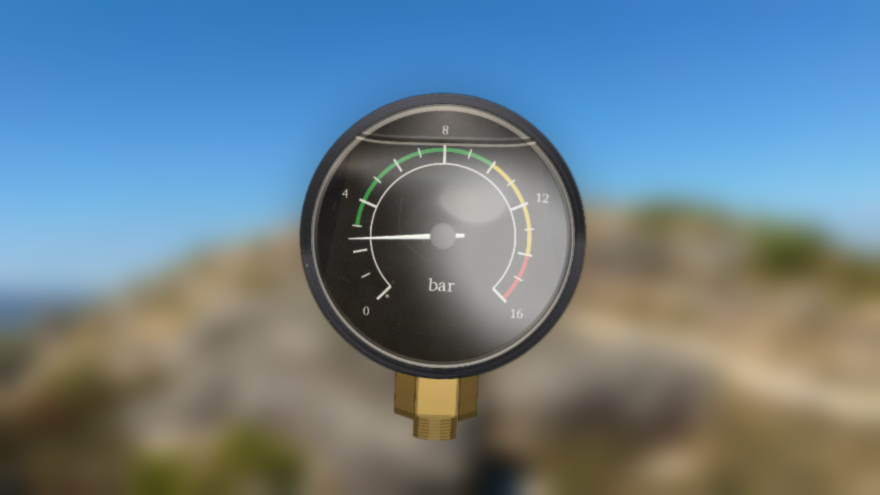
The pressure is 2.5; bar
